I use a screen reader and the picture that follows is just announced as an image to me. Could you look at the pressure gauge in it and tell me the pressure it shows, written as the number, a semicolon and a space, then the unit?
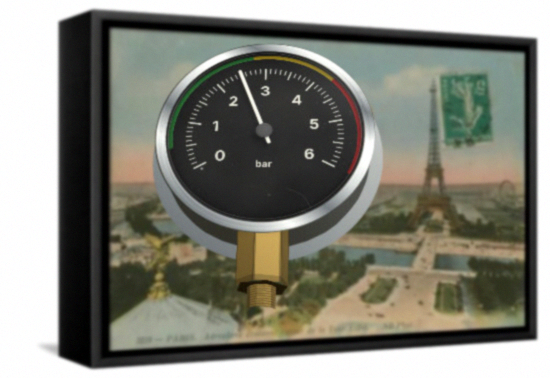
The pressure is 2.5; bar
